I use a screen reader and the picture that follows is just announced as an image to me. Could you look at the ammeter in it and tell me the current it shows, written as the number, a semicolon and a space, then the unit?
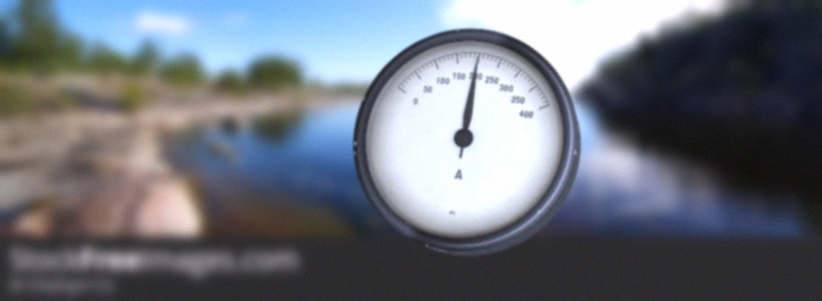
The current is 200; A
